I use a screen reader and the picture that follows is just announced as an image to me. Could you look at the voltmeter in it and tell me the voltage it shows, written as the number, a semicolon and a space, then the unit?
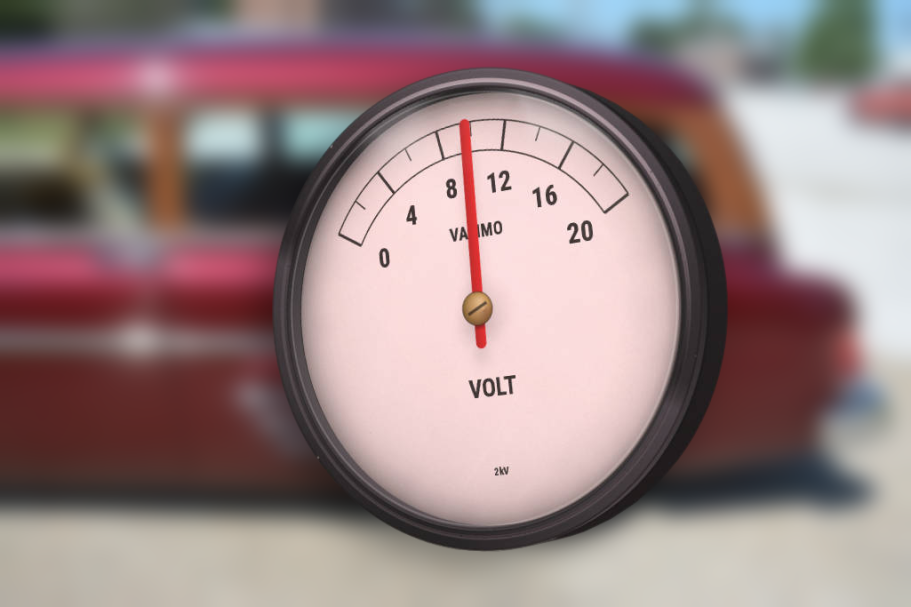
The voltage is 10; V
